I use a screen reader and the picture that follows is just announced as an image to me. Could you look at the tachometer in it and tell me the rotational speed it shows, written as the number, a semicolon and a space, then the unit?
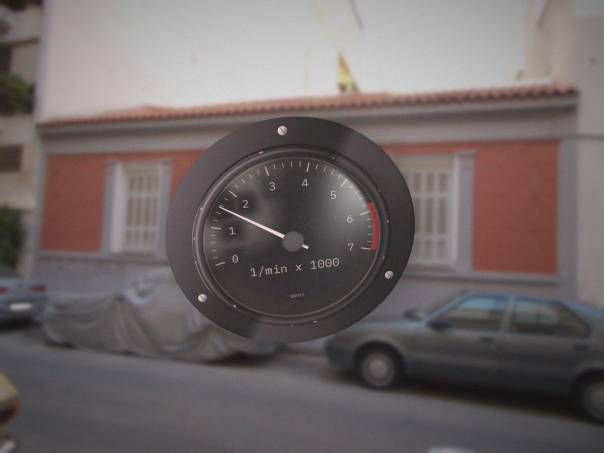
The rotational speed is 1600; rpm
